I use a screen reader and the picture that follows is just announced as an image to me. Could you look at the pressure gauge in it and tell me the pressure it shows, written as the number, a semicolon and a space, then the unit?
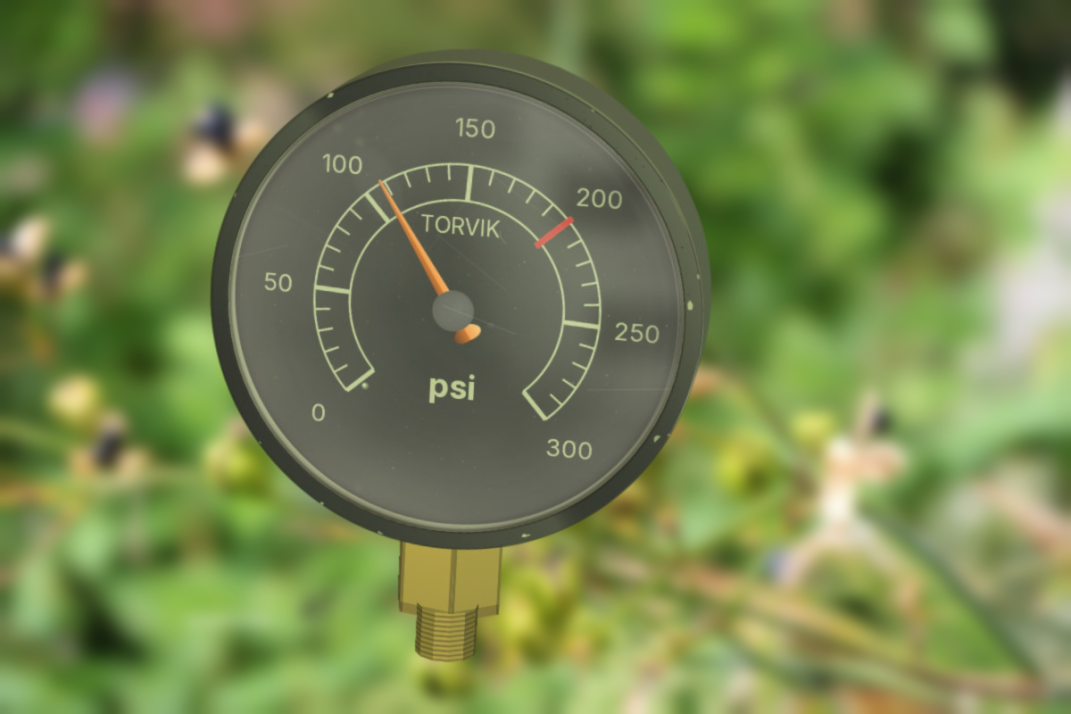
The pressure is 110; psi
